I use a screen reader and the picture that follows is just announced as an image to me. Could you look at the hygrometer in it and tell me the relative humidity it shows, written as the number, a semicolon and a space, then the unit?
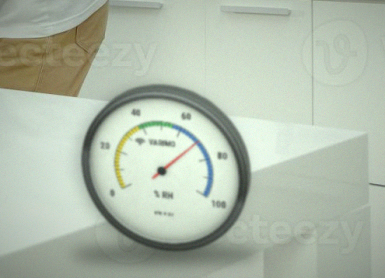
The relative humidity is 70; %
